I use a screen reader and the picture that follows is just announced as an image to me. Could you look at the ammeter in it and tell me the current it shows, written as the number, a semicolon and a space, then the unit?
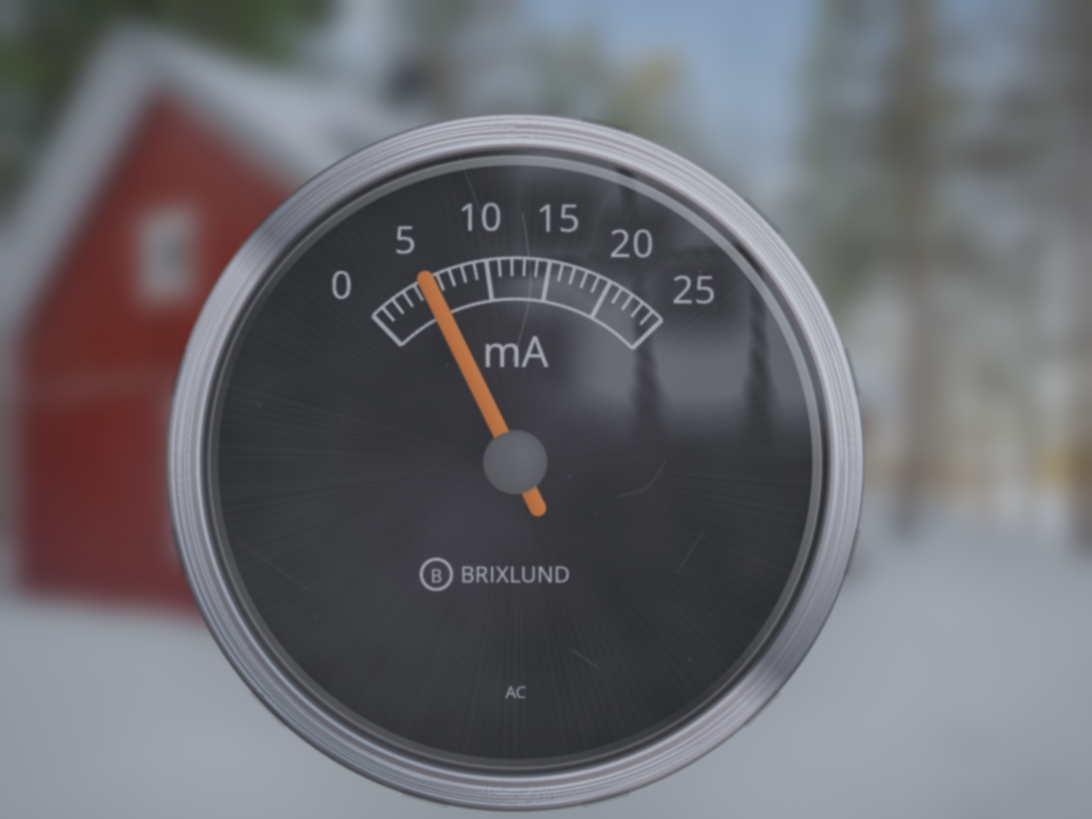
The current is 5; mA
